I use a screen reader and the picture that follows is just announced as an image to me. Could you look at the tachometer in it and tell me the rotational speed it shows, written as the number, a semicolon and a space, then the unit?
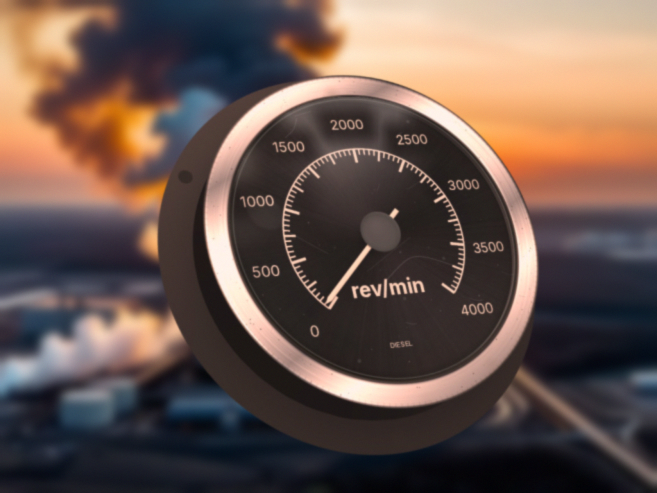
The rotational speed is 50; rpm
